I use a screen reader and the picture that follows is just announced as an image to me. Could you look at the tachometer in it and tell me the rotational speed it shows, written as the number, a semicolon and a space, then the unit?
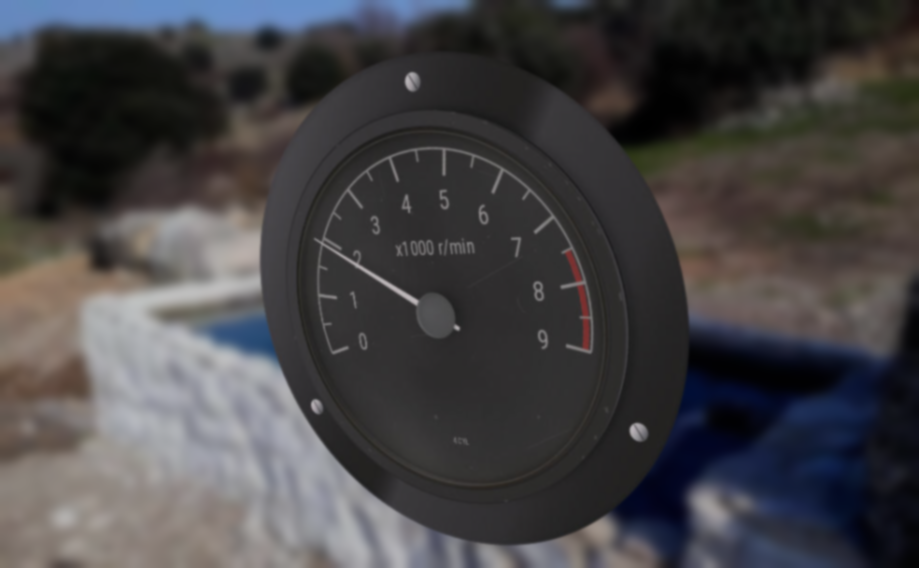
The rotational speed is 2000; rpm
